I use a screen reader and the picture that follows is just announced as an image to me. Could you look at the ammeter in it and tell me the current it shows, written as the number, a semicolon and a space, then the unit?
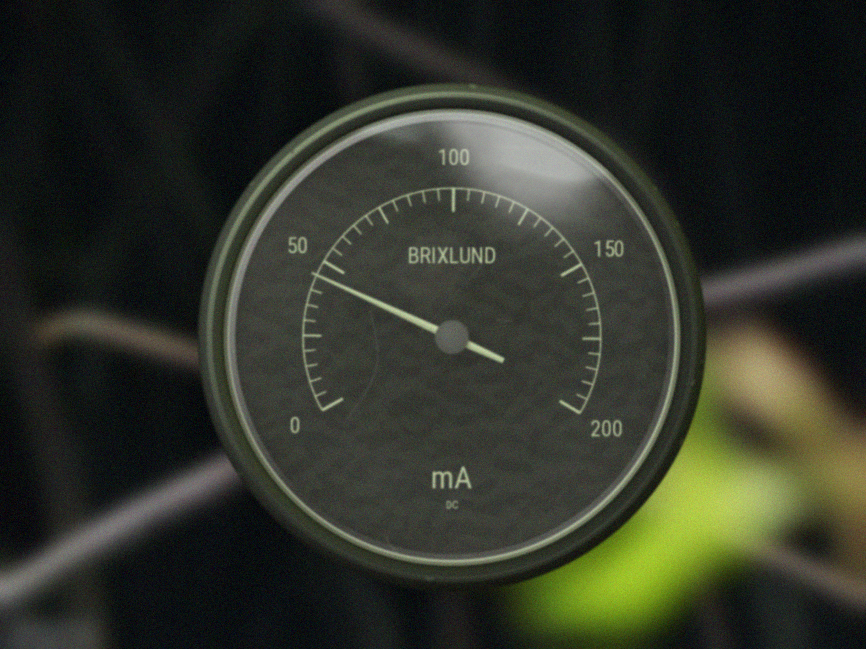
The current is 45; mA
